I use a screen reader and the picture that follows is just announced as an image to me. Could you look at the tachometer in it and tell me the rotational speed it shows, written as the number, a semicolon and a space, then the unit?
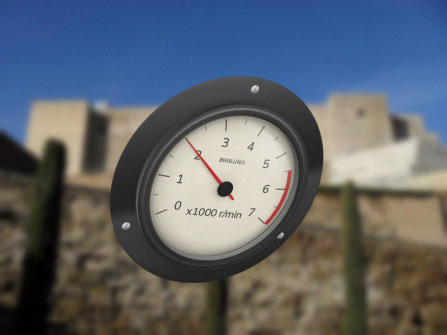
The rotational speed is 2000; rpm
